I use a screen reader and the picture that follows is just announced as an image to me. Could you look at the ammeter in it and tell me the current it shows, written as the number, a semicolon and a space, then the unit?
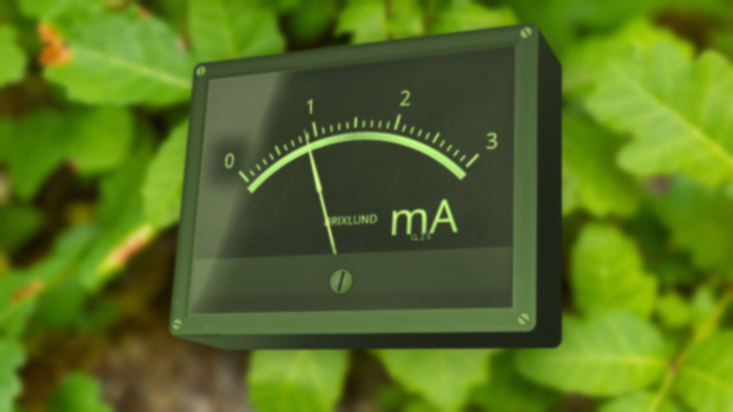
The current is 0.9; mA
